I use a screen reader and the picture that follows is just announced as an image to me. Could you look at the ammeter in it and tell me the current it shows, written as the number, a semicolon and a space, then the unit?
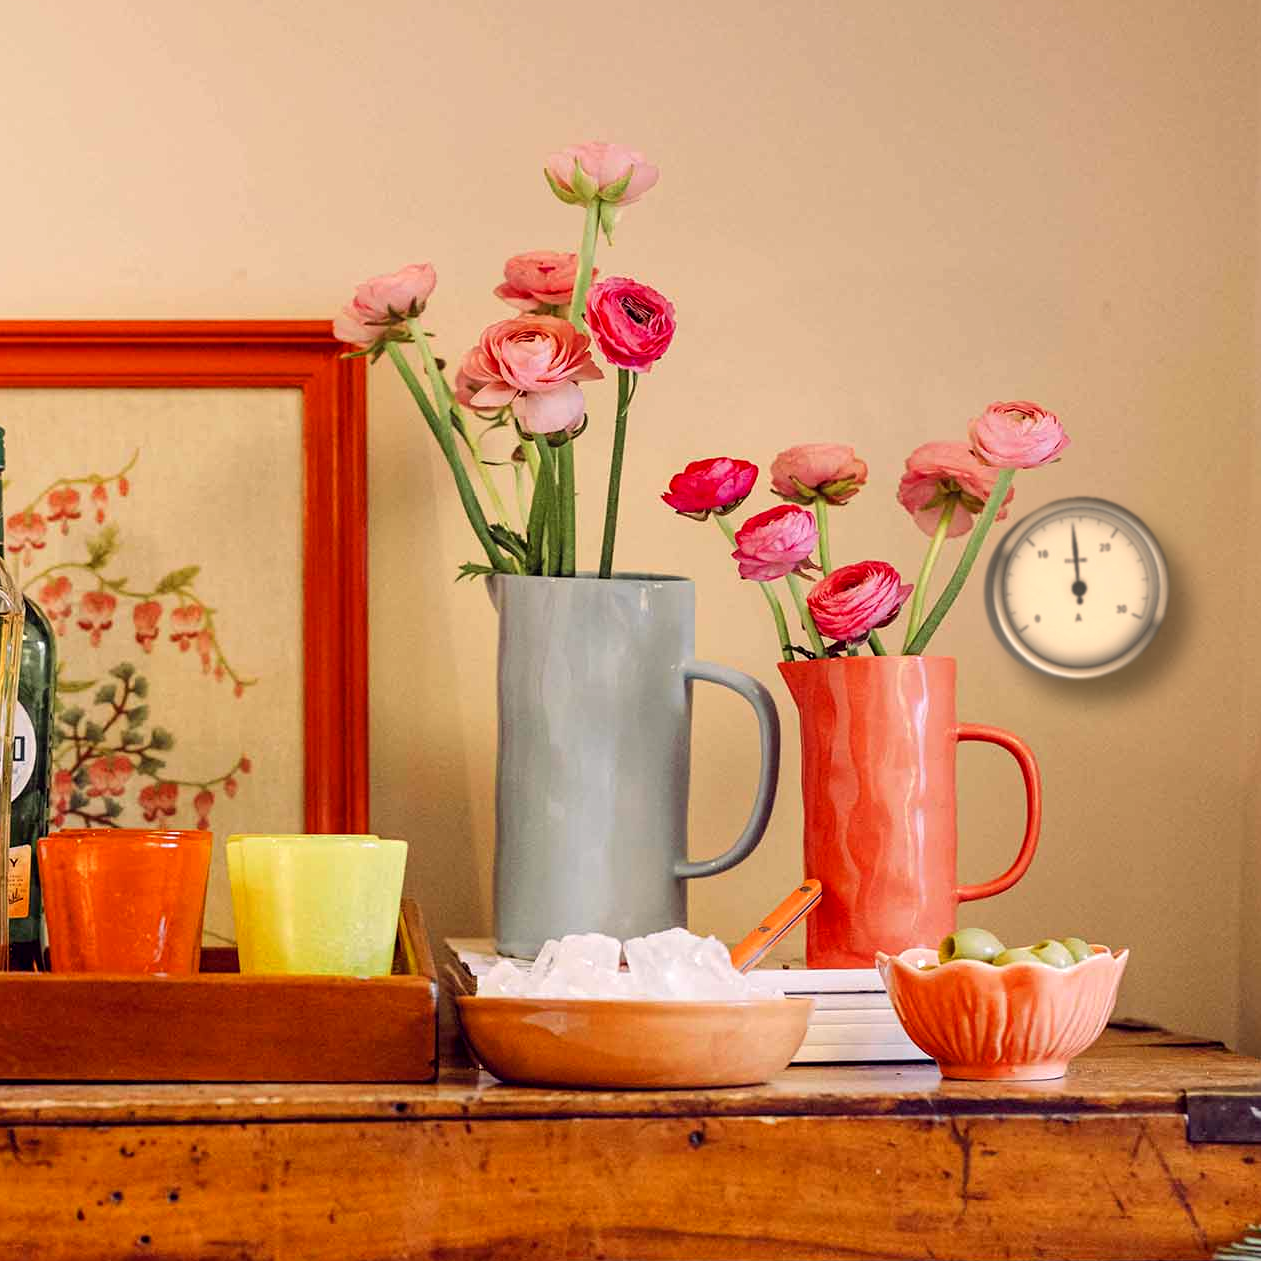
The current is 15; A
